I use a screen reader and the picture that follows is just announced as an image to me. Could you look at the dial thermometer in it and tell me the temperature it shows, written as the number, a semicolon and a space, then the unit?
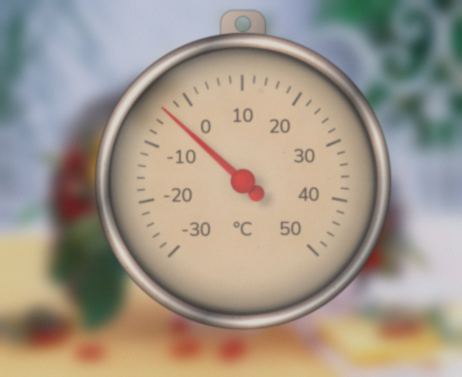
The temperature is -4; °C
